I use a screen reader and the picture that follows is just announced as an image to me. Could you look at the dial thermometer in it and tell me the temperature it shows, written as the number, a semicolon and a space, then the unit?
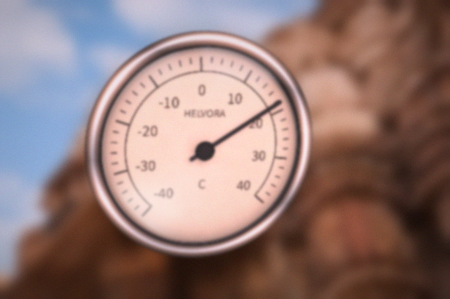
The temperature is 18; °C
